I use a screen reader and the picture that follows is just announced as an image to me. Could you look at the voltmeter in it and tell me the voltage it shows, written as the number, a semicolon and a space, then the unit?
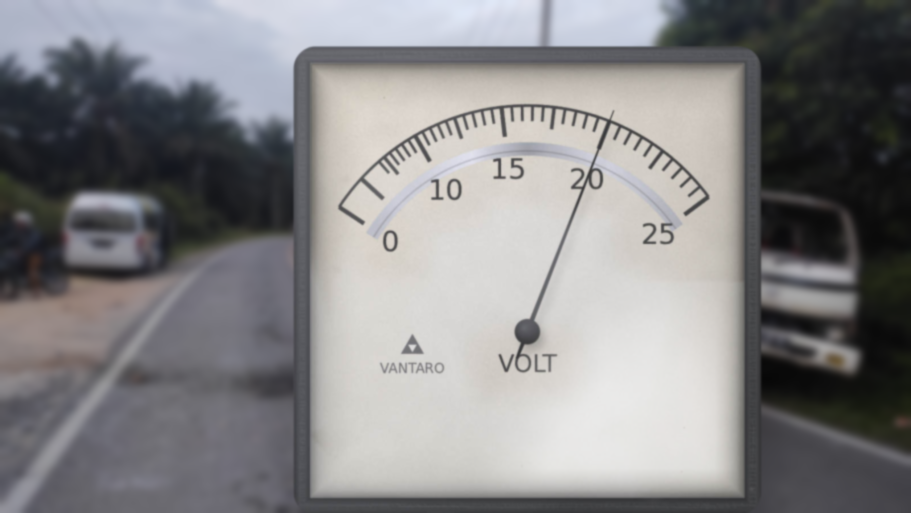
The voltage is 20; V
